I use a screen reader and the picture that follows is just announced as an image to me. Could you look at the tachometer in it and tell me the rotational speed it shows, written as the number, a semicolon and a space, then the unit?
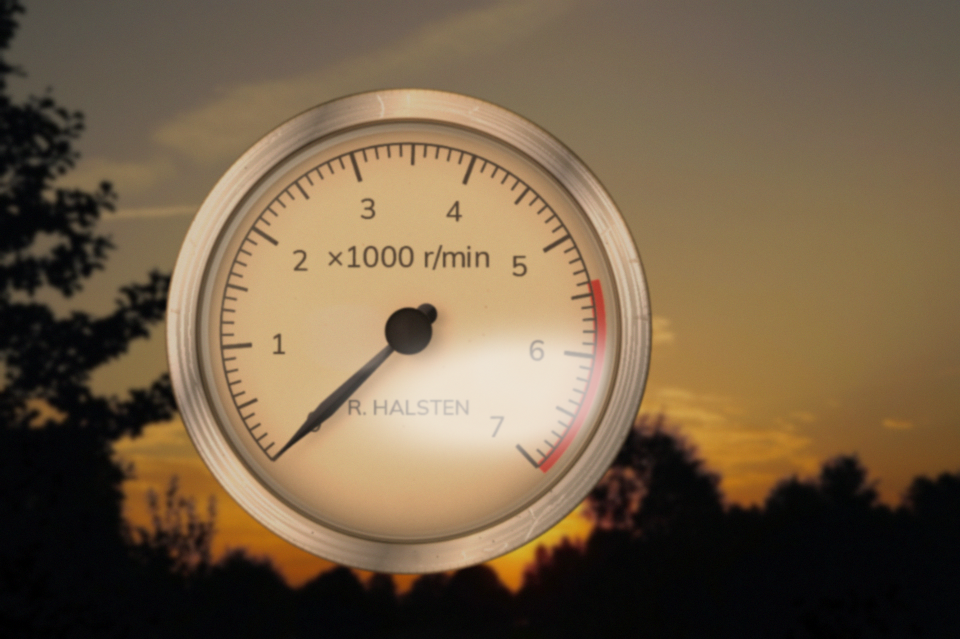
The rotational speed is 0; rpm
